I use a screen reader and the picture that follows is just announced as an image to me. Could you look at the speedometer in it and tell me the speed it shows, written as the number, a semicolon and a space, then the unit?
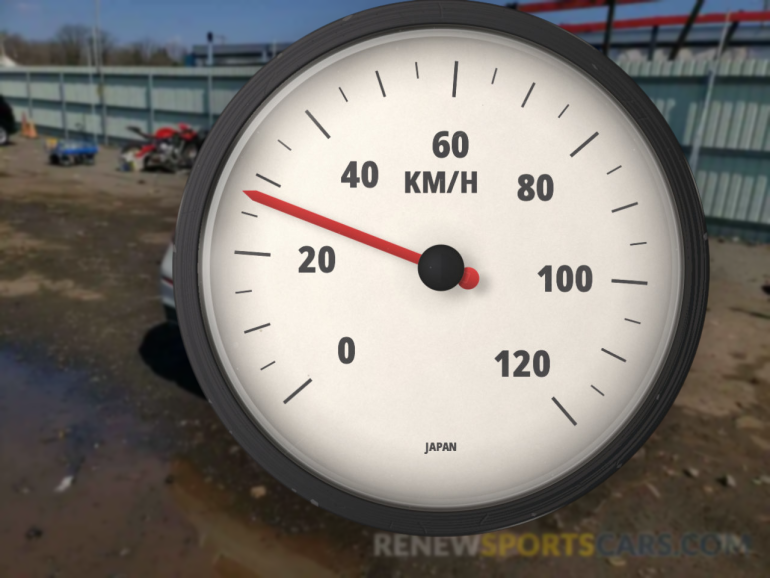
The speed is 27.5; km/h
